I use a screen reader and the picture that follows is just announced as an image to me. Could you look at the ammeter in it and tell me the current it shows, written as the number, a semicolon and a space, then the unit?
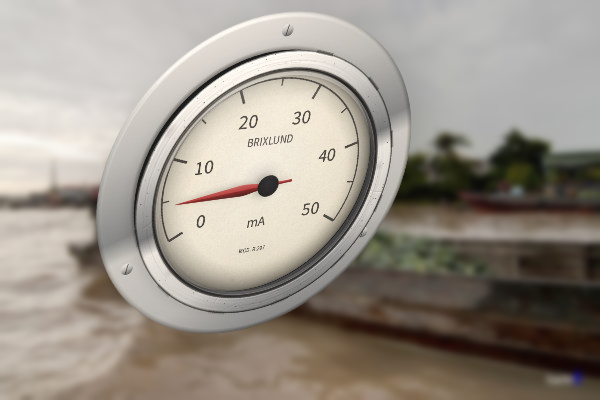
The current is 5; mA
